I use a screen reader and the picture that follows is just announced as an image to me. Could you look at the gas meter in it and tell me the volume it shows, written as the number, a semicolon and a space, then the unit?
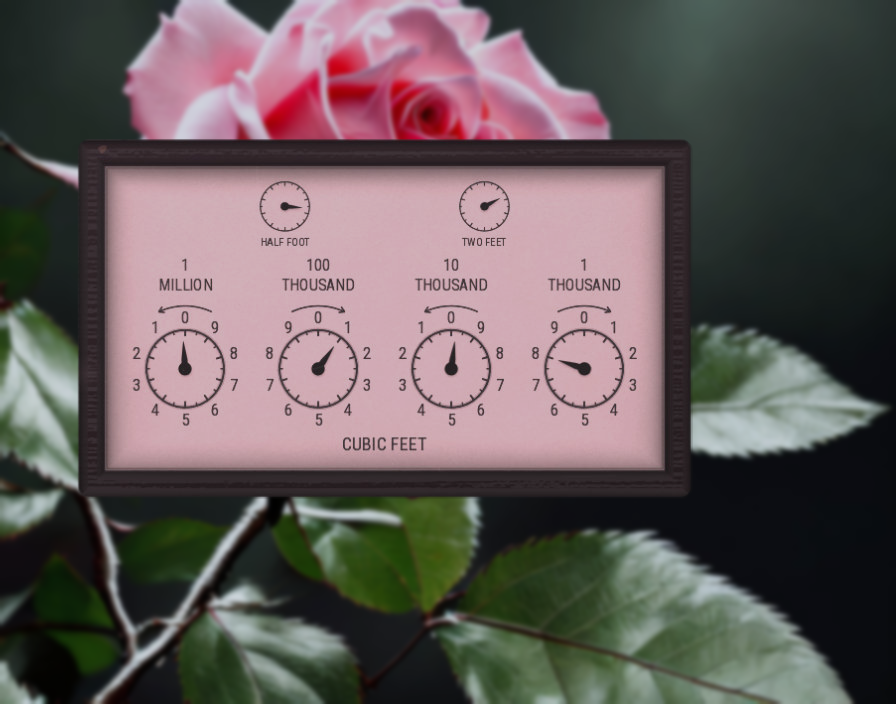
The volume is 9800; ft³
